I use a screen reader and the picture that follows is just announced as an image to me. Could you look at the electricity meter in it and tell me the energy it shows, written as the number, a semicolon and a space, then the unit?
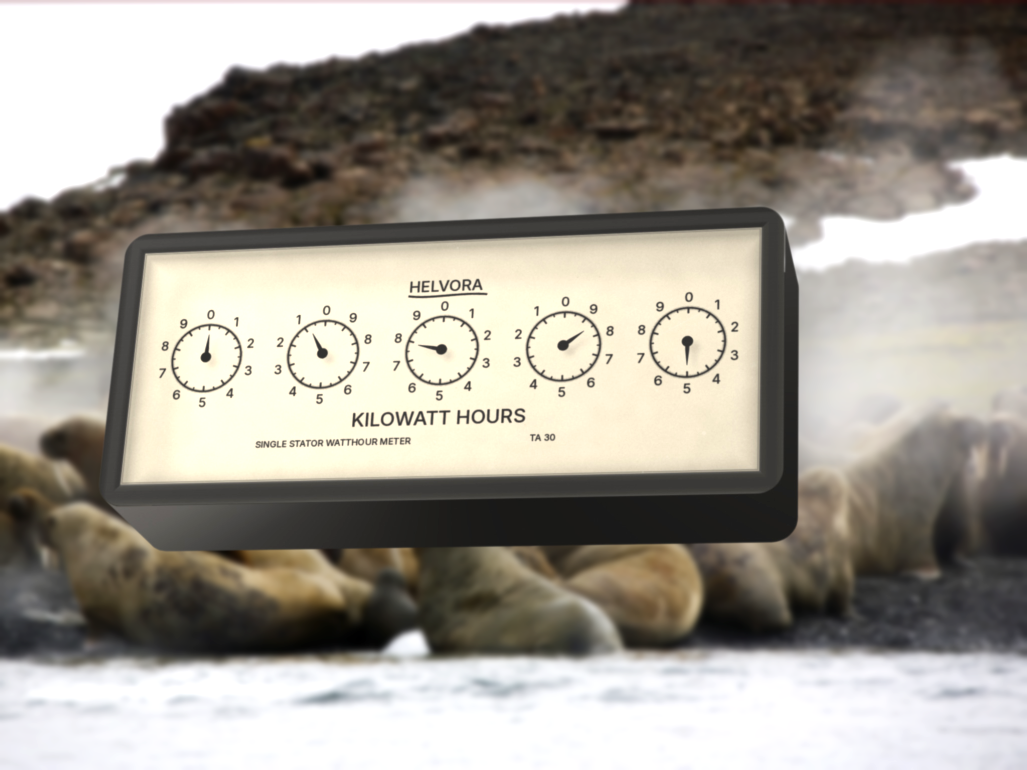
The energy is 785; kWh
